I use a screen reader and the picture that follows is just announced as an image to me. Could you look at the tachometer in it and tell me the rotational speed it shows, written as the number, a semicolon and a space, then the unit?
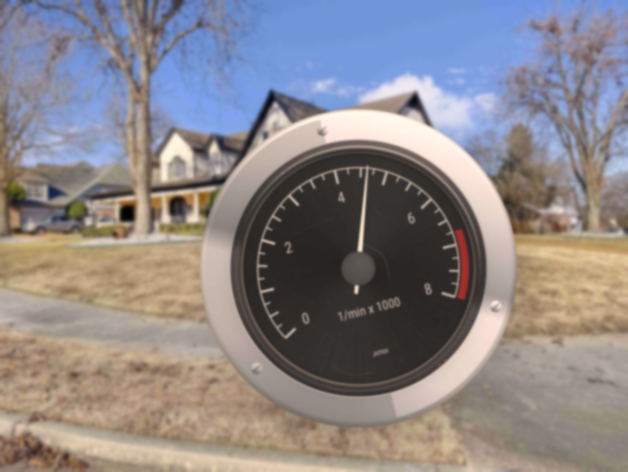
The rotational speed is 4625; rpm
